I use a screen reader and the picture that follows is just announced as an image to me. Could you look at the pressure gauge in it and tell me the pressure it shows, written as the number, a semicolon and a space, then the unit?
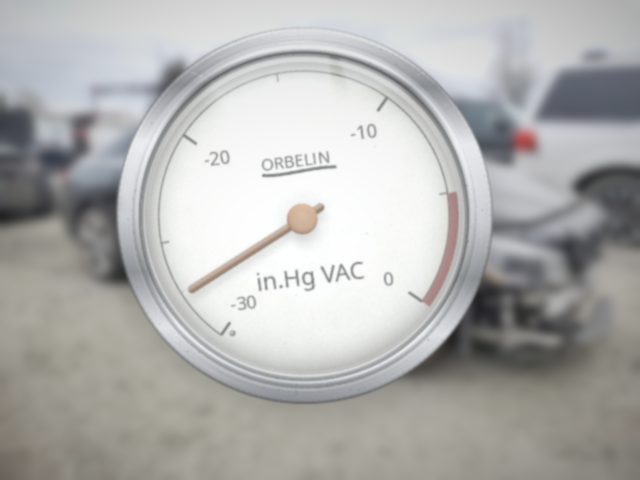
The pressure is -27.5; inHg
